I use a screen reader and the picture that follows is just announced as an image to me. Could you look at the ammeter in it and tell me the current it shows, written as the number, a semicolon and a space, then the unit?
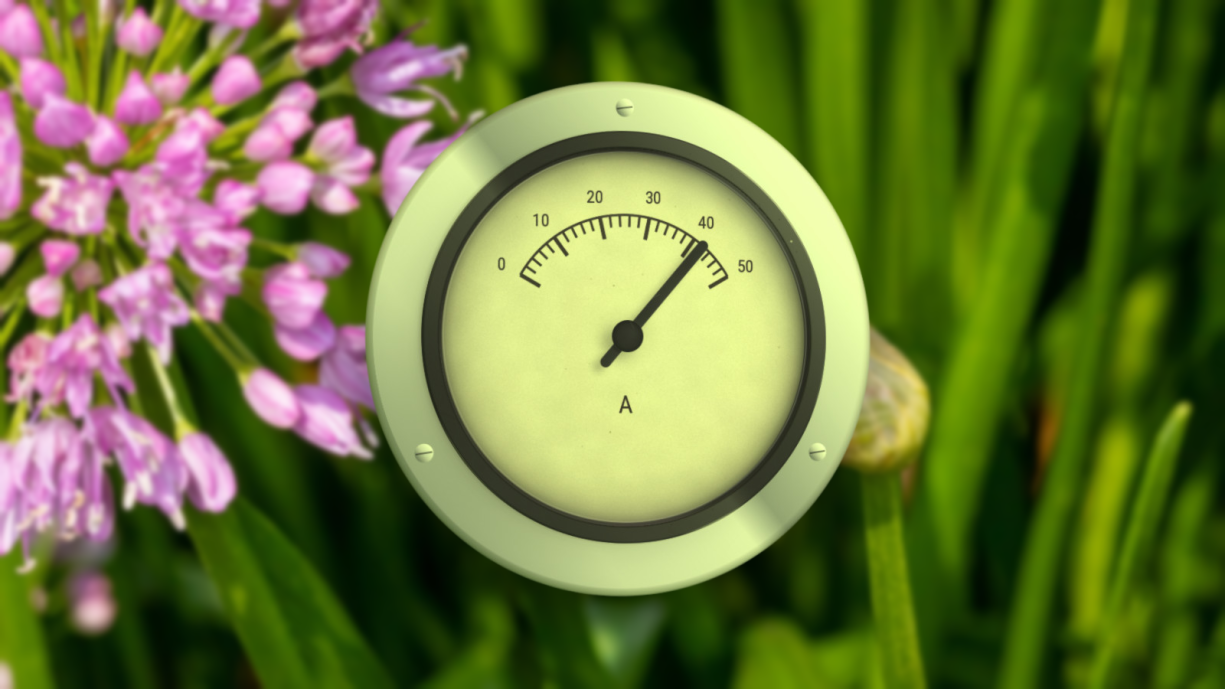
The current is 42; A
